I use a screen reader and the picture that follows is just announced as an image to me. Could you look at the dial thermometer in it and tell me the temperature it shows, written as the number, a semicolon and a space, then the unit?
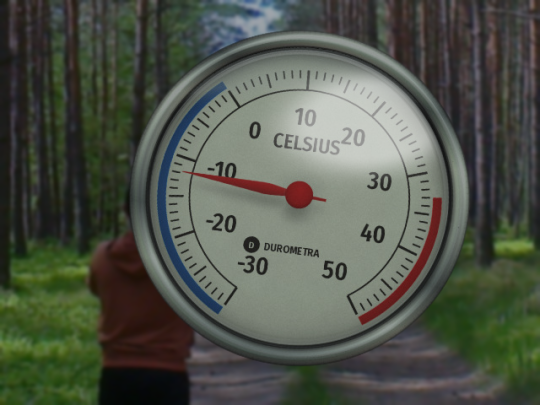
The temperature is -12; °C
